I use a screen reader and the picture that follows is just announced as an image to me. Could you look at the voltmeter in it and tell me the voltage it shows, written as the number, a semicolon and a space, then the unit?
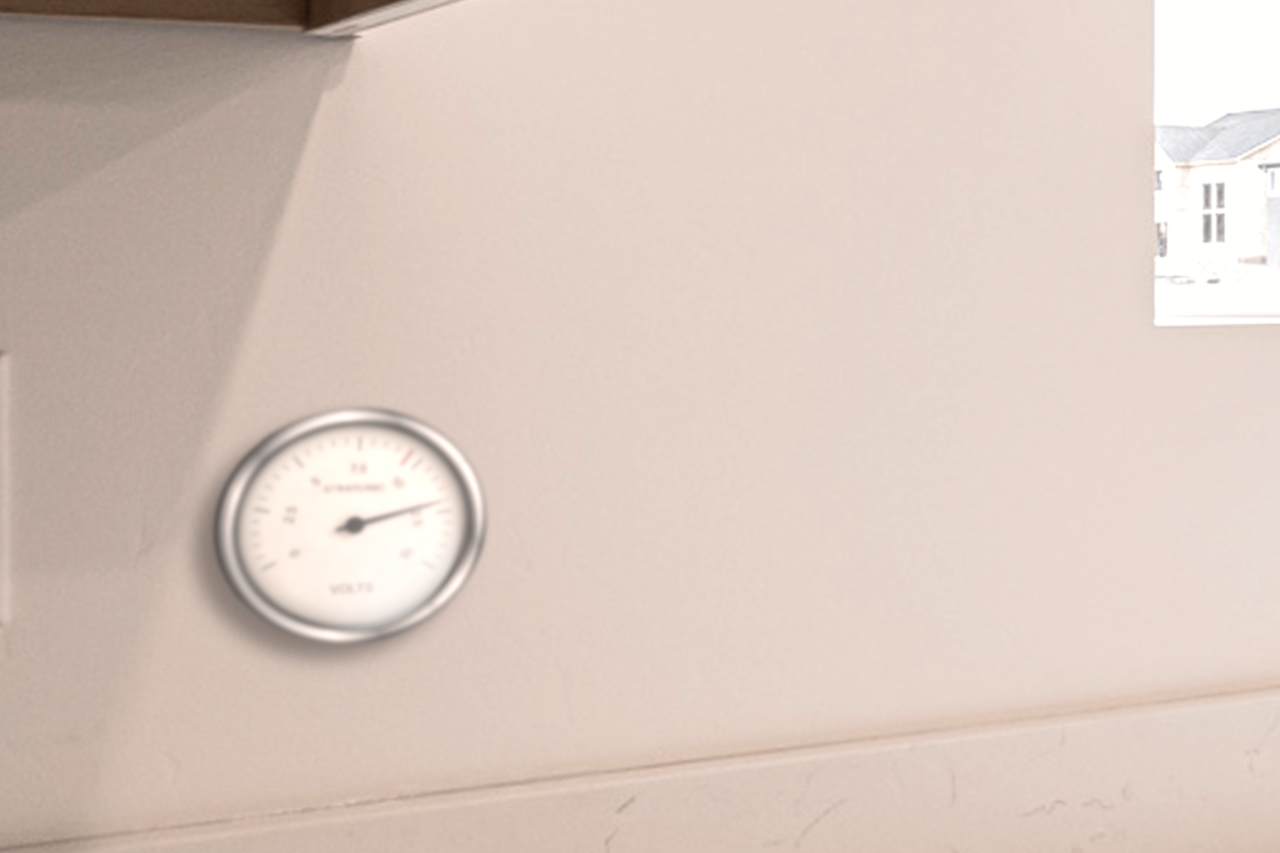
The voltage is 12; V
